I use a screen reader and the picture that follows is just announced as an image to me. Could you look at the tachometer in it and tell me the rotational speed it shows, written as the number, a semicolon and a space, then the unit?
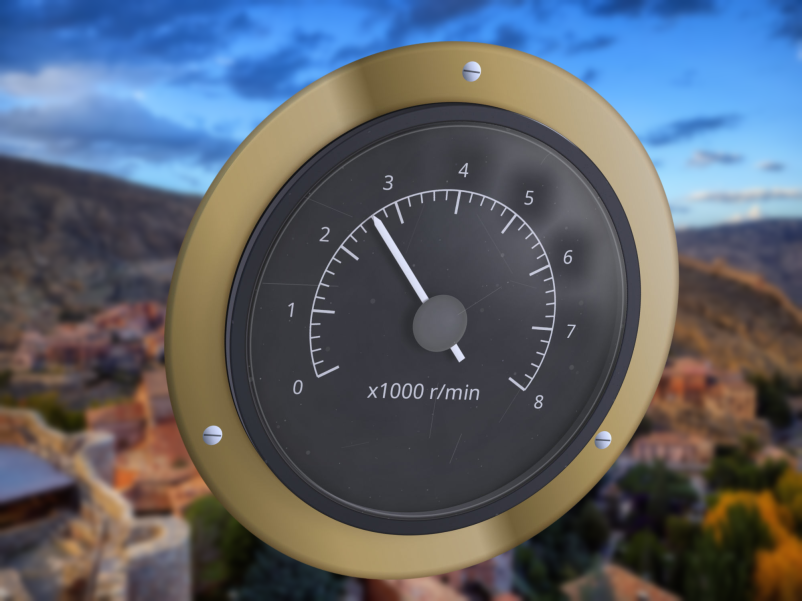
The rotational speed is 2600; rpm
